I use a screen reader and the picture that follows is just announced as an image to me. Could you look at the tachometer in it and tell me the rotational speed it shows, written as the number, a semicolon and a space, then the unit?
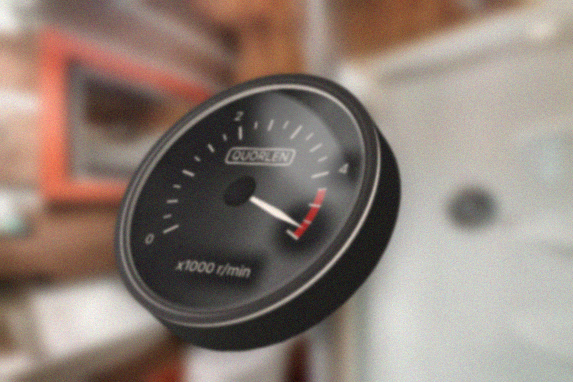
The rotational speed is 4875; rpm
